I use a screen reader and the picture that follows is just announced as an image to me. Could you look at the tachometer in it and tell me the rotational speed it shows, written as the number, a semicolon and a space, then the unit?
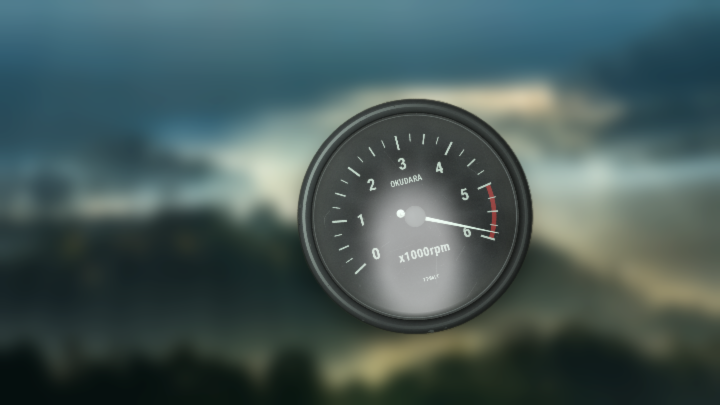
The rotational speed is 5875; rpm
